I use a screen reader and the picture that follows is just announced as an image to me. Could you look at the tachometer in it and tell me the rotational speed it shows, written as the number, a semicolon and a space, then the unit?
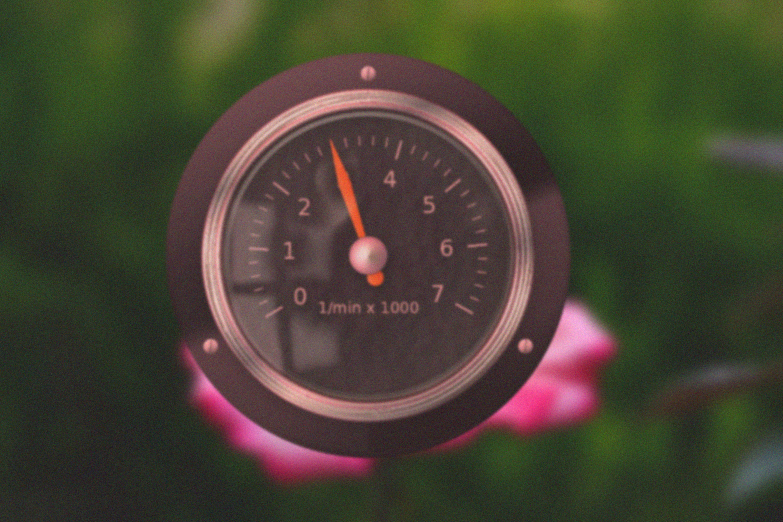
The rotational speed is 3000; rpm
